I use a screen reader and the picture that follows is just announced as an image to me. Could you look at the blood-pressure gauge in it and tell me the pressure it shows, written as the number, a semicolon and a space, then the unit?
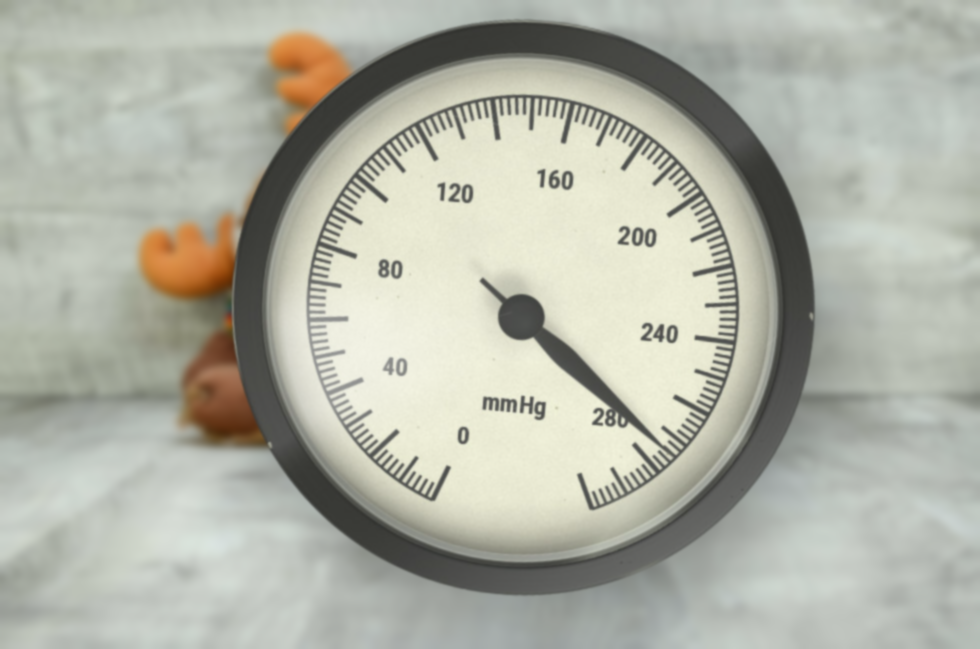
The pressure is 274; mmHg
